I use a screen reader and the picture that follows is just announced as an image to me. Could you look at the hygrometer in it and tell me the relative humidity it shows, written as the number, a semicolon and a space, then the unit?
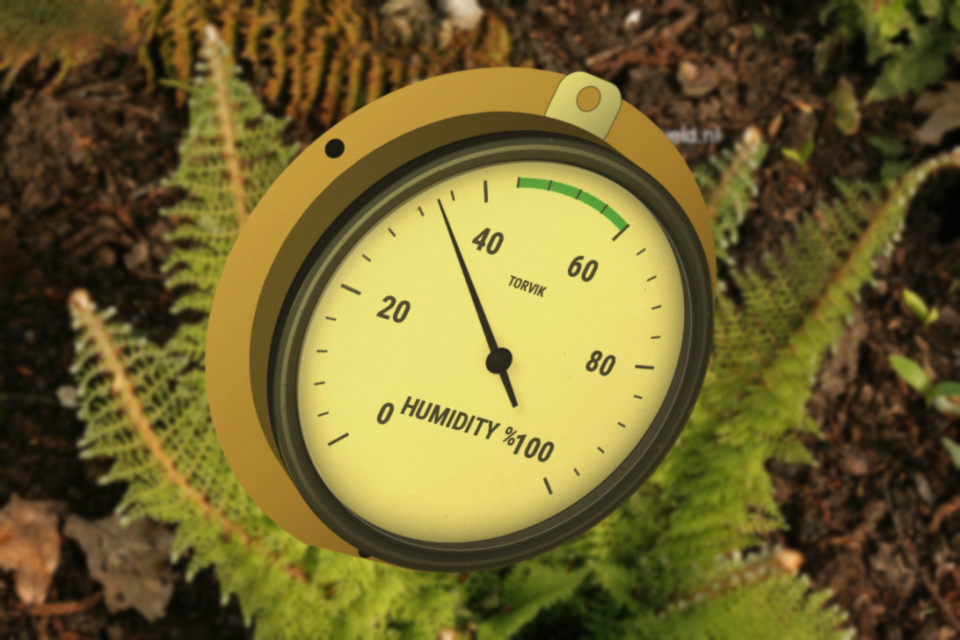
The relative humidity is 34; %
